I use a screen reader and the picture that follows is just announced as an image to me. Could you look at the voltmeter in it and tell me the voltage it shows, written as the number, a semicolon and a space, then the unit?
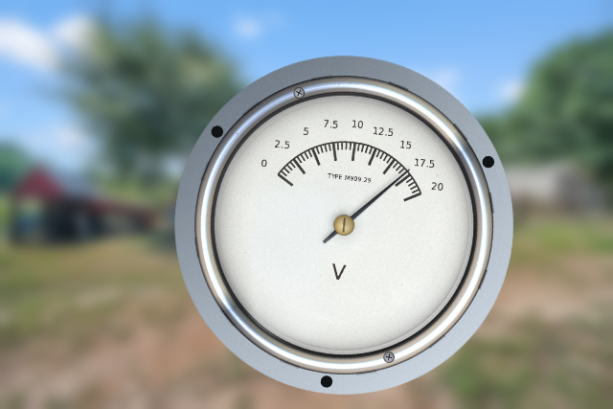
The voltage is 17; V
